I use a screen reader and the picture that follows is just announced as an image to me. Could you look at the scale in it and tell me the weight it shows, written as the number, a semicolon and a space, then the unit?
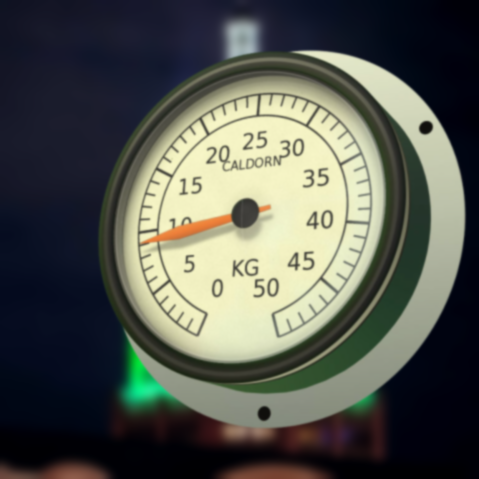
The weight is 9; kg
